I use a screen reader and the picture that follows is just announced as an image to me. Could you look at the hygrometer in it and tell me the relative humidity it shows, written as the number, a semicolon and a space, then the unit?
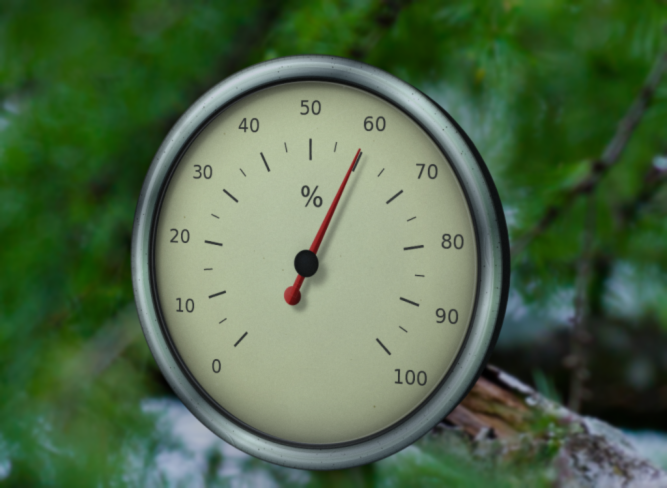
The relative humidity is 60; %
